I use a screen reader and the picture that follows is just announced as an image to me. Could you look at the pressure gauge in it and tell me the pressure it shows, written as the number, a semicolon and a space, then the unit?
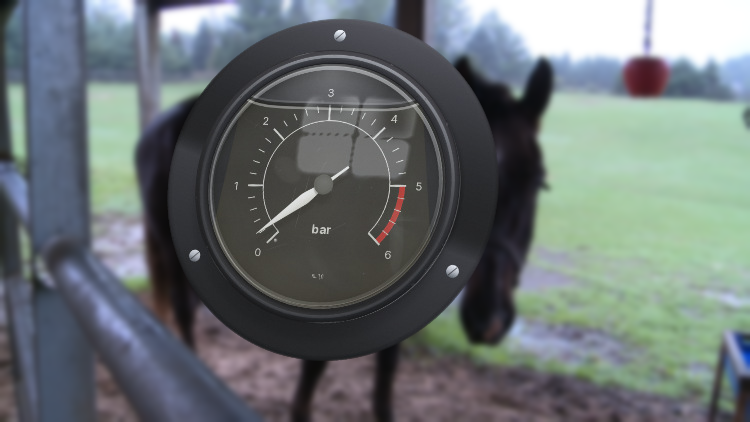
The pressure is 0.2; bar
